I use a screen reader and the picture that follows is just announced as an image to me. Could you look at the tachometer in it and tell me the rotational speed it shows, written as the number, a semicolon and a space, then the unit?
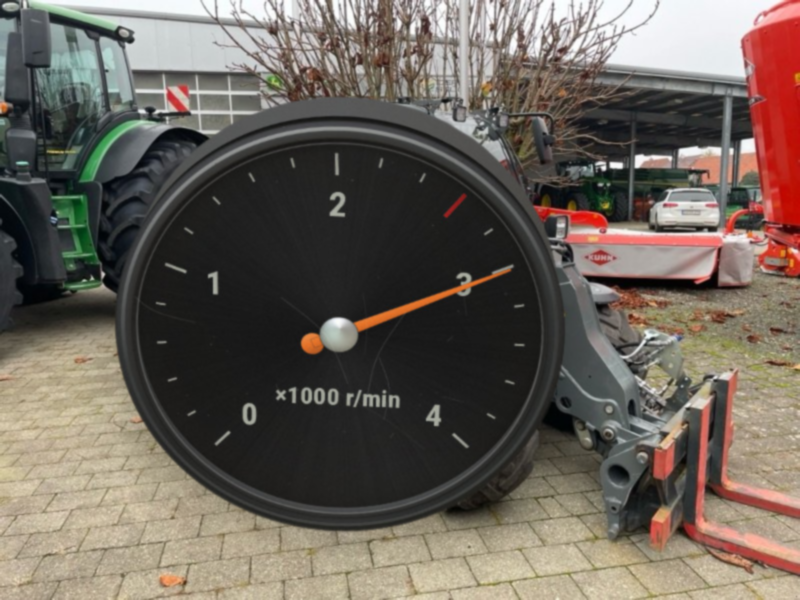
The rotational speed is 3000; rpm
